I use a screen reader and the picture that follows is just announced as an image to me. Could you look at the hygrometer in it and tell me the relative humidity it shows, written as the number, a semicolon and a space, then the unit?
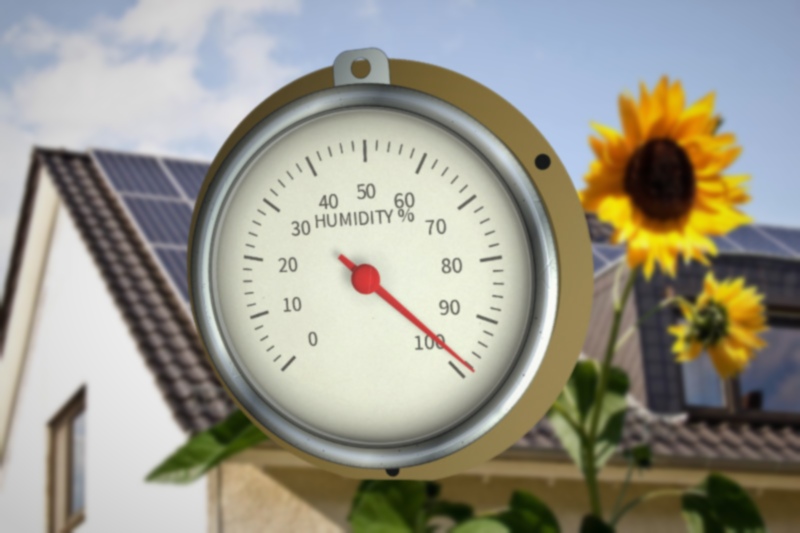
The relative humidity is 98; %
